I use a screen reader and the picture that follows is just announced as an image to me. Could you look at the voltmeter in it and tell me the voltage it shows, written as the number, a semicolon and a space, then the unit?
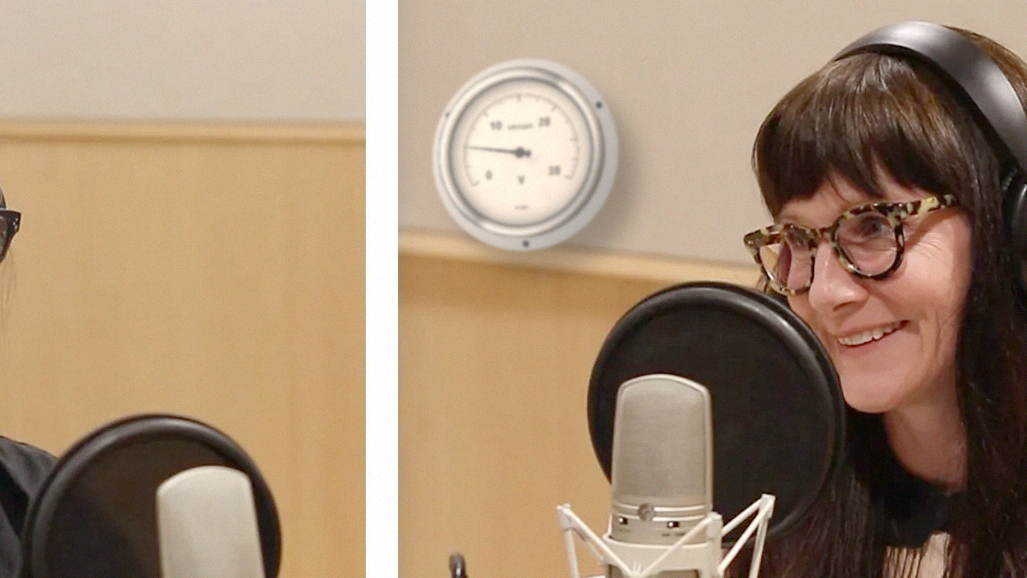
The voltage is 5; V
